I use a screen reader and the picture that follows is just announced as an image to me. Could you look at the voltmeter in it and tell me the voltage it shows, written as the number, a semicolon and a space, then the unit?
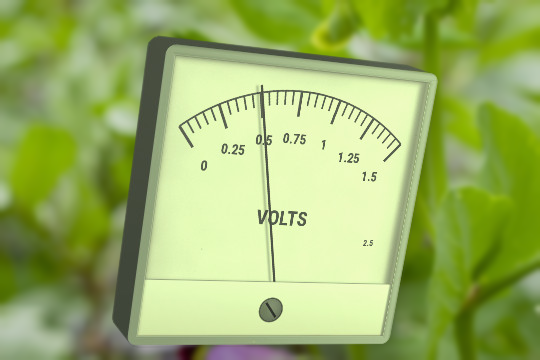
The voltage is 0.5; V
